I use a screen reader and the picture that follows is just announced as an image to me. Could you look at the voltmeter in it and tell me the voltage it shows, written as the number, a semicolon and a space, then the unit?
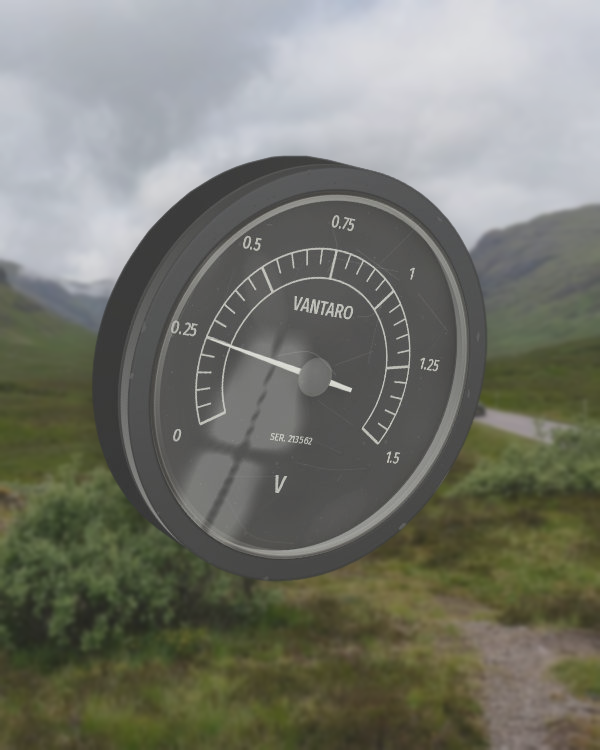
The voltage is 0.25; V
